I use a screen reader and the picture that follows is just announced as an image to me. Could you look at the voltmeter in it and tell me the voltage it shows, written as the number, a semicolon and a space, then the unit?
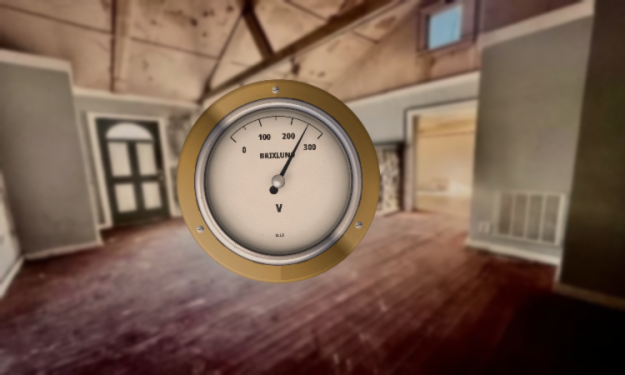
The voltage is 250; V
